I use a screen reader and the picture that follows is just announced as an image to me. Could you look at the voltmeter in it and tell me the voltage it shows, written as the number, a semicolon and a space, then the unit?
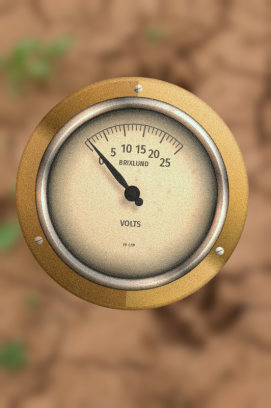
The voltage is 1; V
